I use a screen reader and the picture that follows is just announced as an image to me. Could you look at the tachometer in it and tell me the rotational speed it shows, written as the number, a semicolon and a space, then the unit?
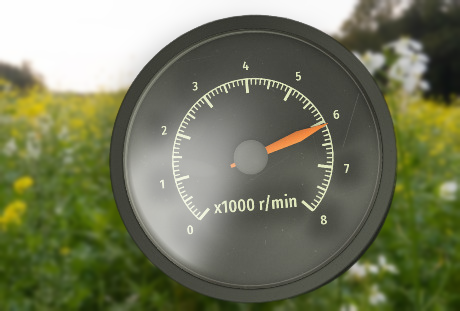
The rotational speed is 6100; rpm
